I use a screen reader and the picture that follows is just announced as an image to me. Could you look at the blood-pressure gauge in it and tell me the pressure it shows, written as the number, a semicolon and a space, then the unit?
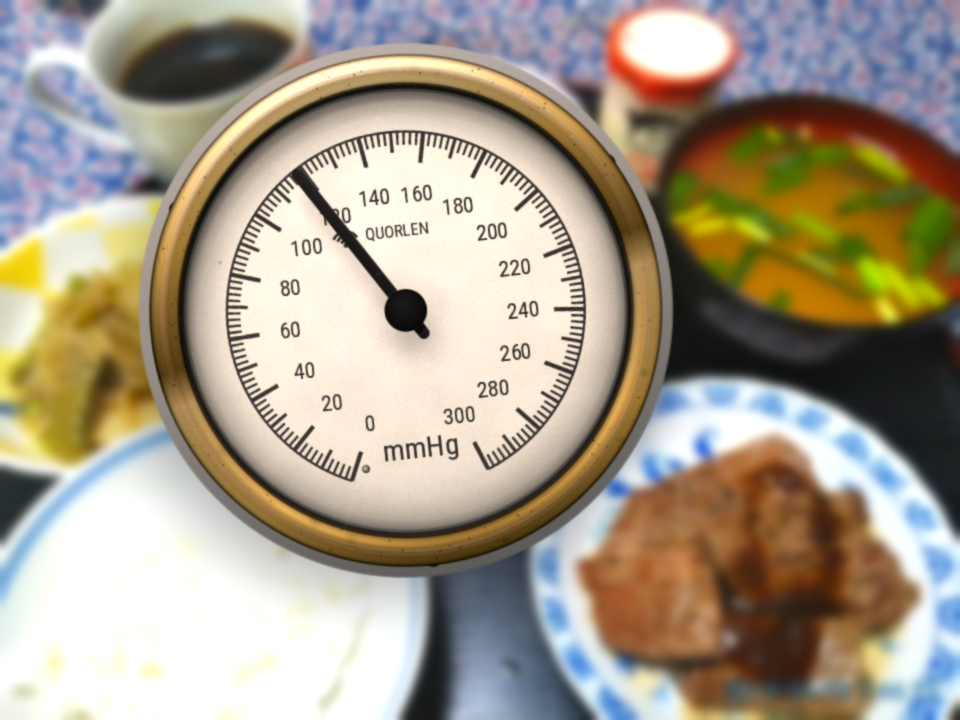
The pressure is 118; mmHg
